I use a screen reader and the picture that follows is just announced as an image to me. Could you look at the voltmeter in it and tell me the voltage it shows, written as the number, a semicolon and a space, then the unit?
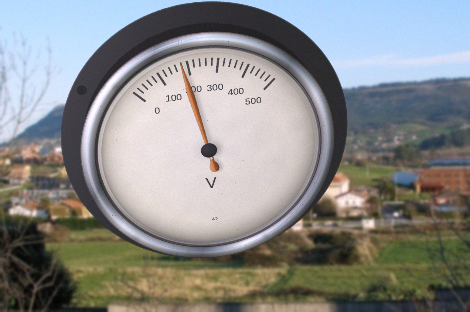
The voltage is 180; V
